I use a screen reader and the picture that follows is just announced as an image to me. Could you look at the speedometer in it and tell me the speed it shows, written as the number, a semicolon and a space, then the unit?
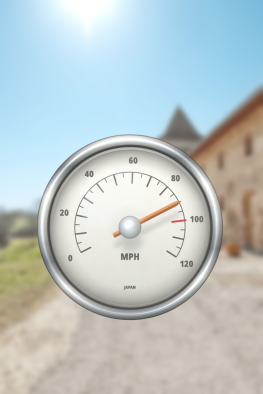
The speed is 90; mph
